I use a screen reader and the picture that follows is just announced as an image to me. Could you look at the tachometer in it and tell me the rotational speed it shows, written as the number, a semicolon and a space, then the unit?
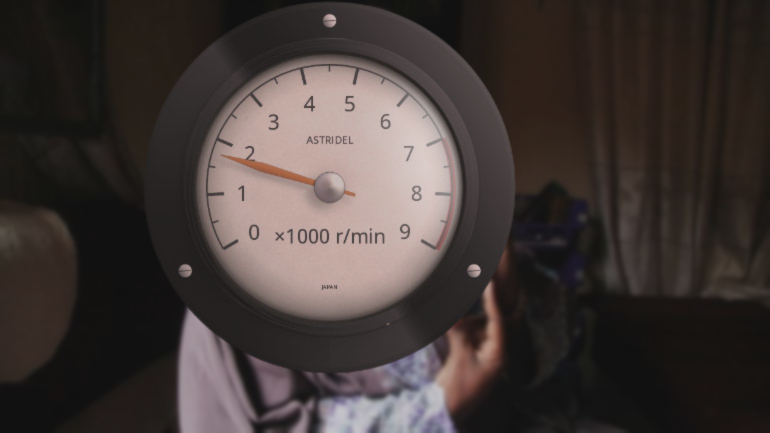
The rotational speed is 1750; rpm
